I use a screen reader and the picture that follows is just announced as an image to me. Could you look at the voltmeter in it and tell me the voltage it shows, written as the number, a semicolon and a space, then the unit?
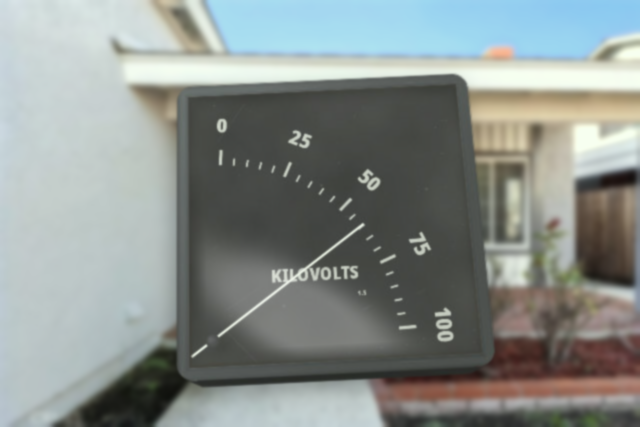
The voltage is 60; kV
